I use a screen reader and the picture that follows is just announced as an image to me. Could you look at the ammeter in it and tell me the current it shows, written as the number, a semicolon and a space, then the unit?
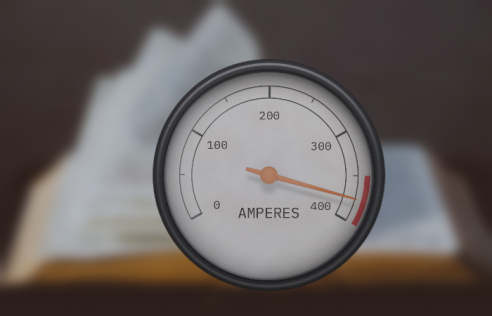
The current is 375; A
